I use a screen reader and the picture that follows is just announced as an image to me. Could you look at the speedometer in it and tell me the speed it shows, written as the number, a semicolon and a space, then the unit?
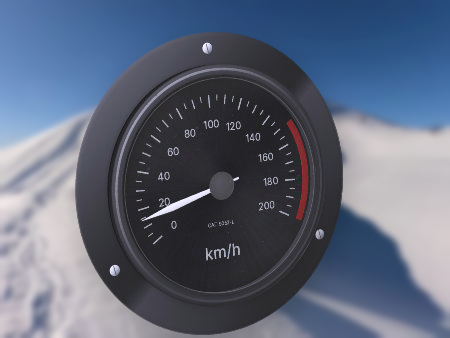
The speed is 15; km/h
